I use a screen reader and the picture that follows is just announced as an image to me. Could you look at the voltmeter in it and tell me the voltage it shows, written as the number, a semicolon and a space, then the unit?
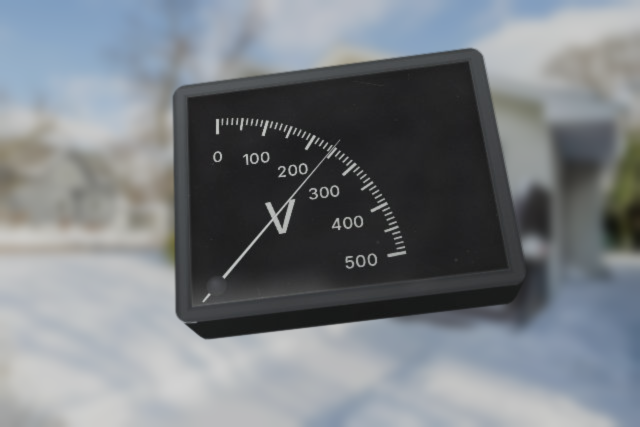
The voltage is 250; V
